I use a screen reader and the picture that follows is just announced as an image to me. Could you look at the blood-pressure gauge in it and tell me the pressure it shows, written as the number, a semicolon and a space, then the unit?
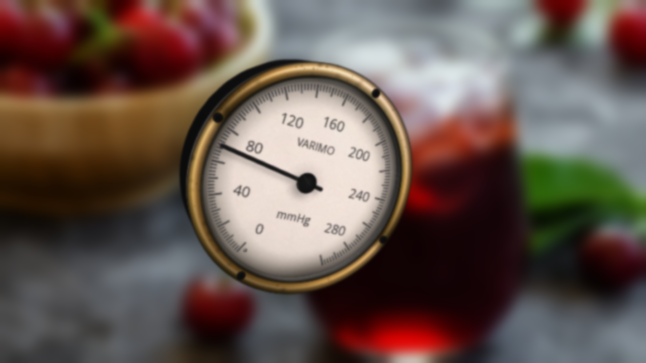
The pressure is 70; mmHg
